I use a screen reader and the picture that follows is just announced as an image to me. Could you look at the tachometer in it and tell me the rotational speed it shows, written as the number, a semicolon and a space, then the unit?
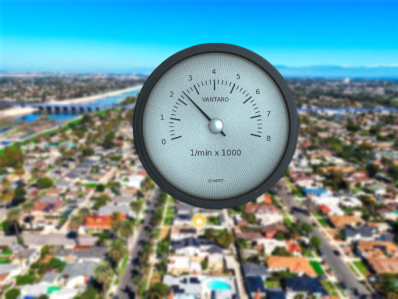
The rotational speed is 2400; rpm
